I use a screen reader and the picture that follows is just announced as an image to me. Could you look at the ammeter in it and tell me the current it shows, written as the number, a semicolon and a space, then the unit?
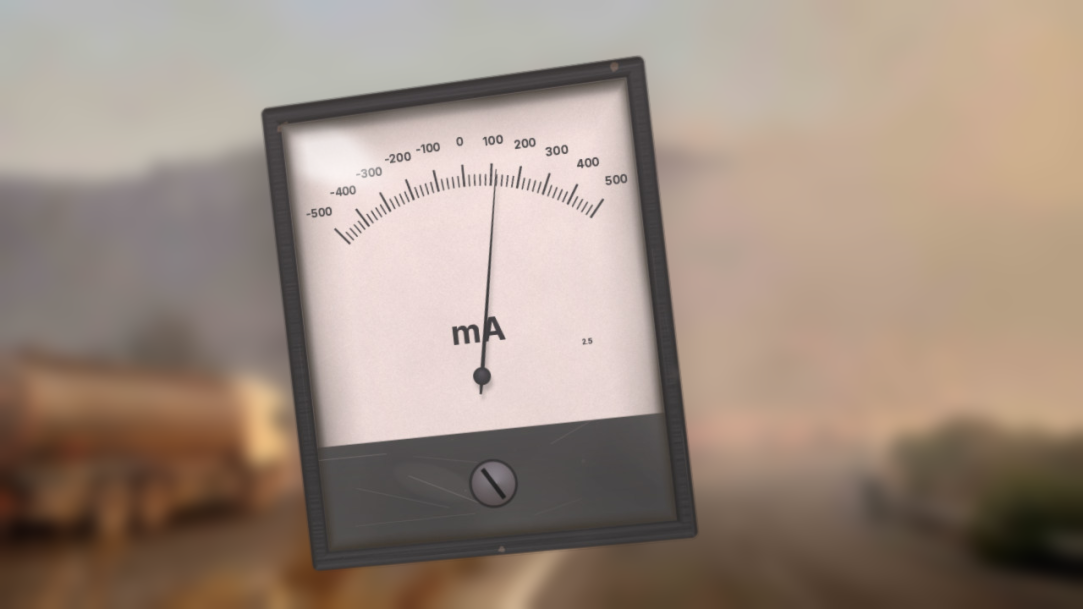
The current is 120; mA
